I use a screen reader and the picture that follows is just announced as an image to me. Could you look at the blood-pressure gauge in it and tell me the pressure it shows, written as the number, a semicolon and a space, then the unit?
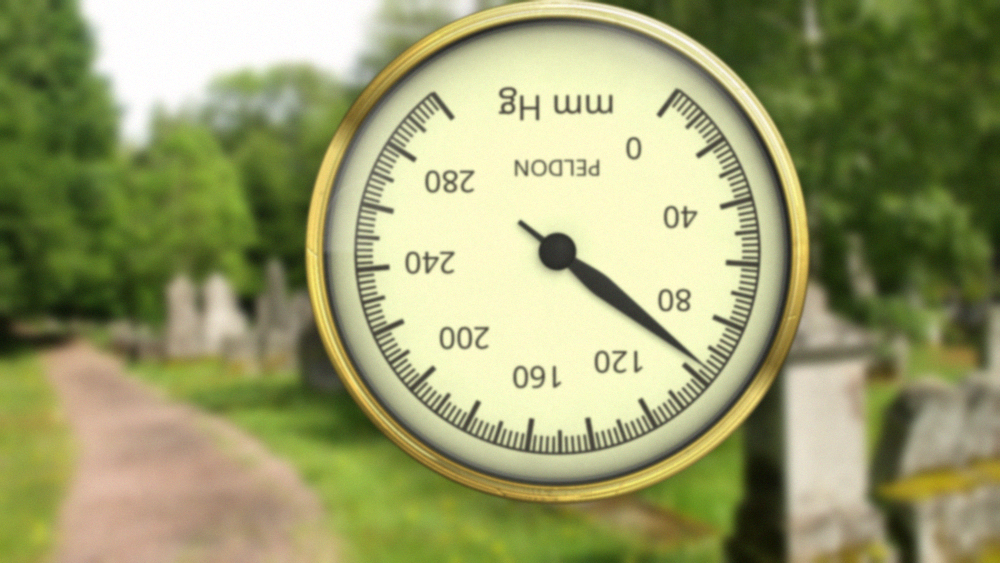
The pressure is 96; mmHg
